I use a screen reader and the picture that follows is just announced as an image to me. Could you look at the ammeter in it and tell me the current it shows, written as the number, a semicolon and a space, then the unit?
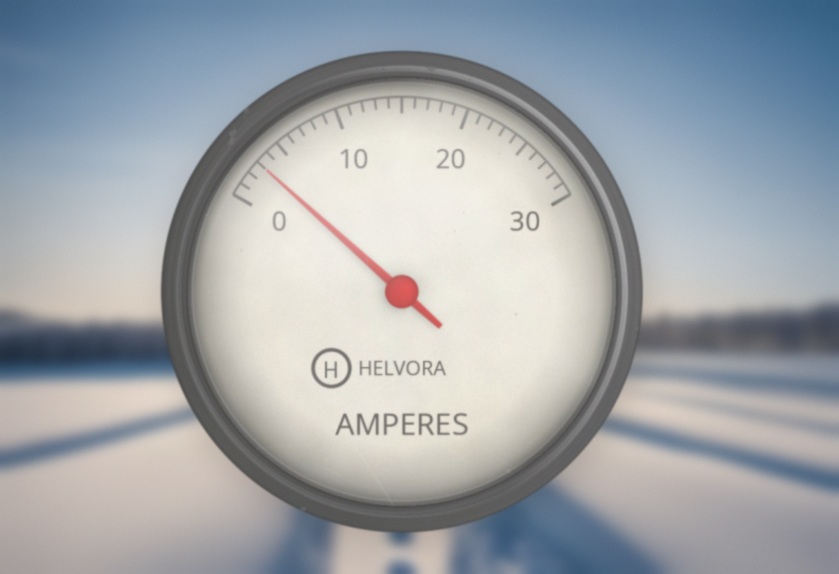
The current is 3; A
